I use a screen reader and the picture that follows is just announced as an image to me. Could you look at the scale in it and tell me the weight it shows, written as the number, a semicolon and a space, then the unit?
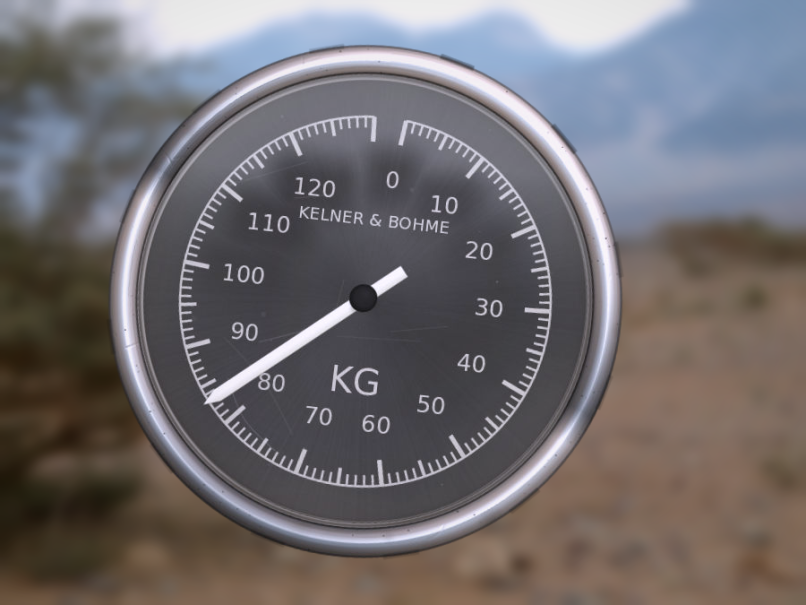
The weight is 83; kg
